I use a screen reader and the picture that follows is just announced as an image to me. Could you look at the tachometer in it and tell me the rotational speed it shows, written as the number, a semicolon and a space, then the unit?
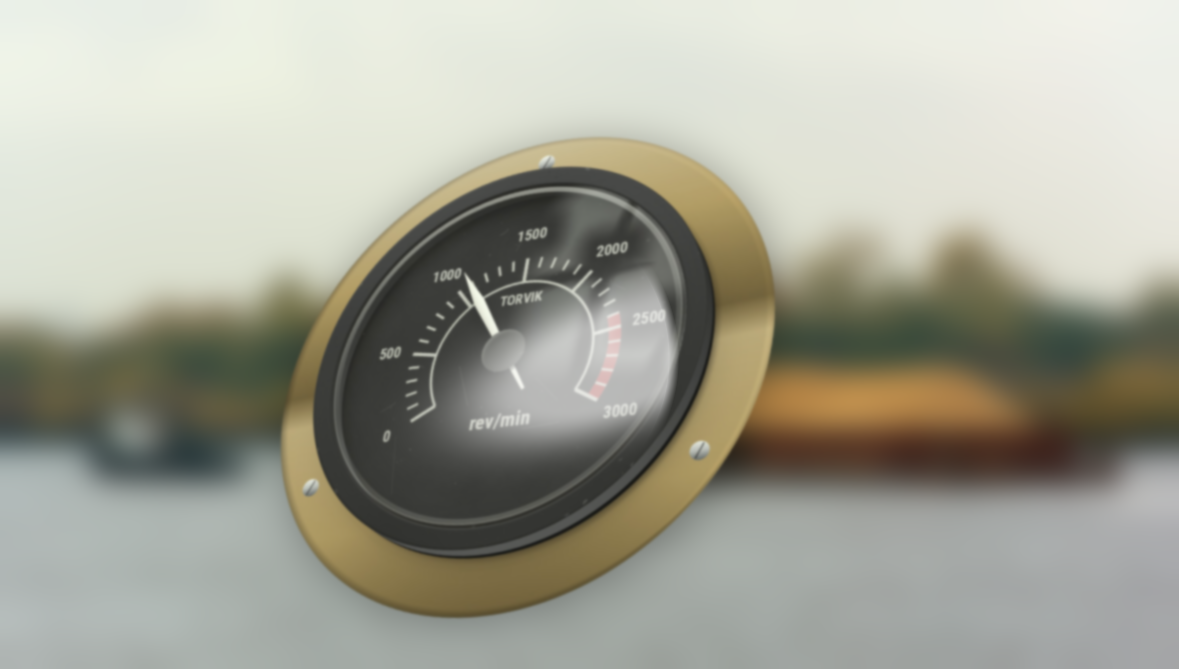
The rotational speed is 1100; rpm
